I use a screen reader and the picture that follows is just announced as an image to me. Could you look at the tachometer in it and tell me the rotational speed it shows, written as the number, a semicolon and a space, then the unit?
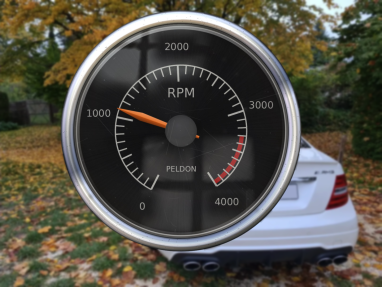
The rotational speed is 1100; rpm
